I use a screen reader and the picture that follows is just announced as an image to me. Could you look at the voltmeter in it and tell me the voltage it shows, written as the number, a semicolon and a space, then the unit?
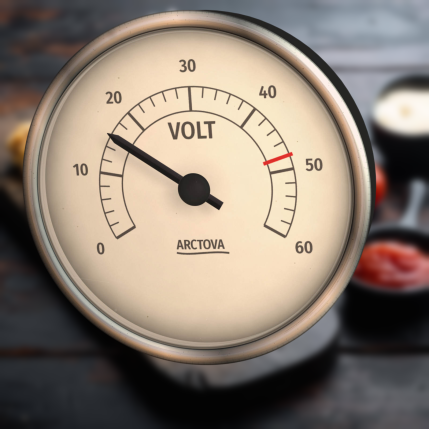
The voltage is 16; V
